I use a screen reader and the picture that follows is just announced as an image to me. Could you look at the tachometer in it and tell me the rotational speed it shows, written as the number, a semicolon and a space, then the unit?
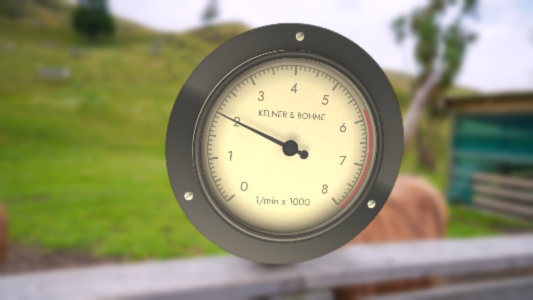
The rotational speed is 2000; rpm
